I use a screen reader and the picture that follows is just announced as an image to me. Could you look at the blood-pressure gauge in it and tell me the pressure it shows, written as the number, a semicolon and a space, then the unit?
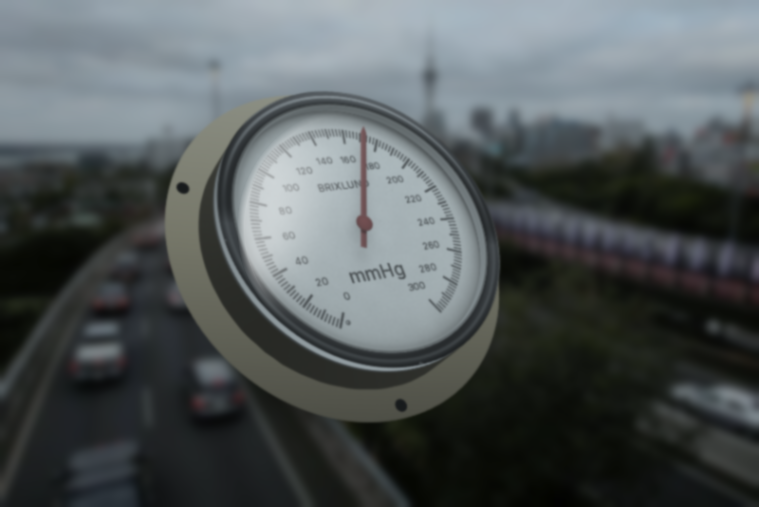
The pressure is 170; mmHg
